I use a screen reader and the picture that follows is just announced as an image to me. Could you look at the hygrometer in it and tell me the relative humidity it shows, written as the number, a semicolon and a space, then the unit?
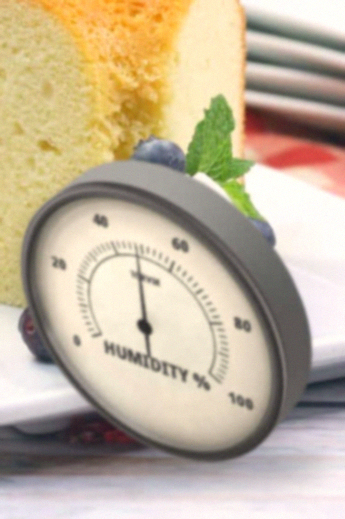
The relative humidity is 50; %
